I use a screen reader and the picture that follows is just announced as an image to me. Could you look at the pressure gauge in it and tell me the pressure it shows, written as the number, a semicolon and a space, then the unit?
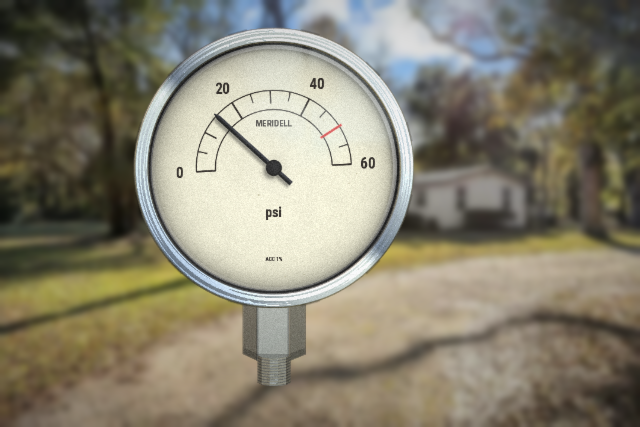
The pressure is 15; psi
